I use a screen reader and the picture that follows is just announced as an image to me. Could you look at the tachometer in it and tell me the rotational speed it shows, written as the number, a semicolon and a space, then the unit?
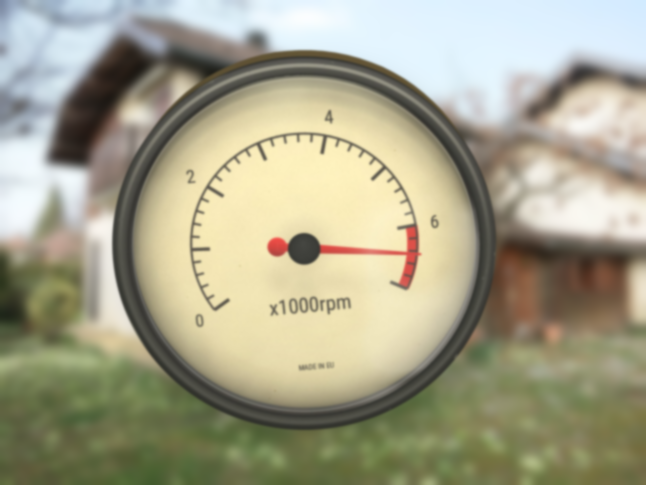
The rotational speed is 6400; rpm
